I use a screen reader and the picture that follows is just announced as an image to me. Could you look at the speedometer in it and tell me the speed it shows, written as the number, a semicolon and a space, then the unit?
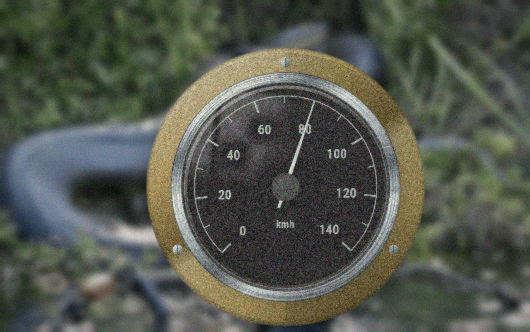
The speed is 80; km/h
